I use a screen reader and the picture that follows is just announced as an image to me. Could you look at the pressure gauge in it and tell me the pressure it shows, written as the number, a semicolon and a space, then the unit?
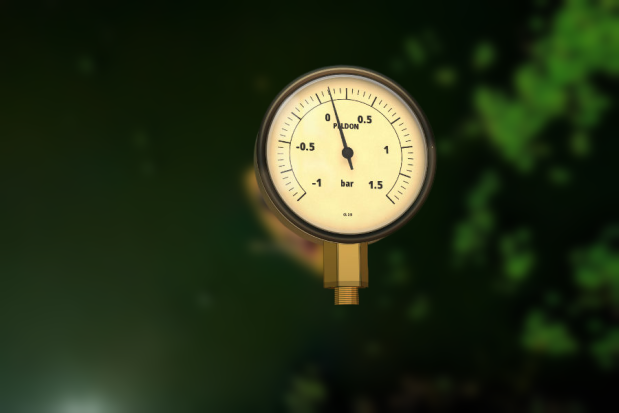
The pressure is 0.1; bar
